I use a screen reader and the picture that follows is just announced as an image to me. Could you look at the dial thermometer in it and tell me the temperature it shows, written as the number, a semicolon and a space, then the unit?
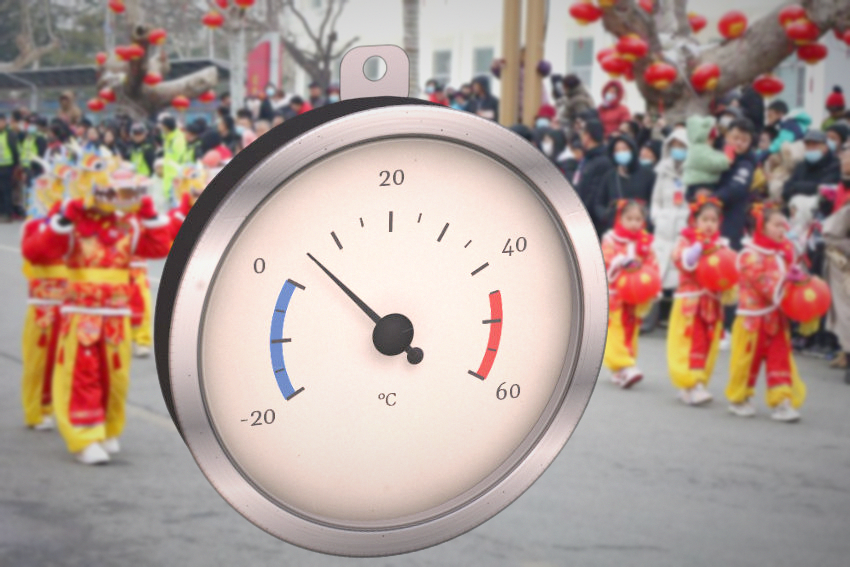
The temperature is 5; °C
